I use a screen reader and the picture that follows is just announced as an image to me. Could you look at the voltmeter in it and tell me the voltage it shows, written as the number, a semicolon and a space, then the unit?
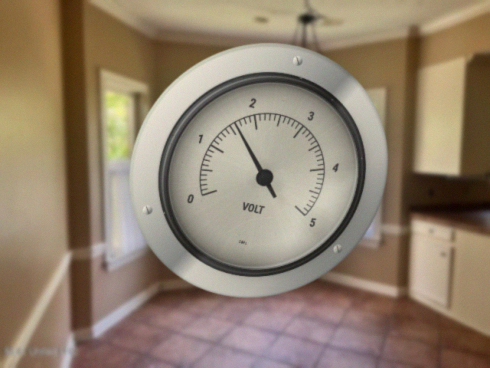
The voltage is 1.6; V
